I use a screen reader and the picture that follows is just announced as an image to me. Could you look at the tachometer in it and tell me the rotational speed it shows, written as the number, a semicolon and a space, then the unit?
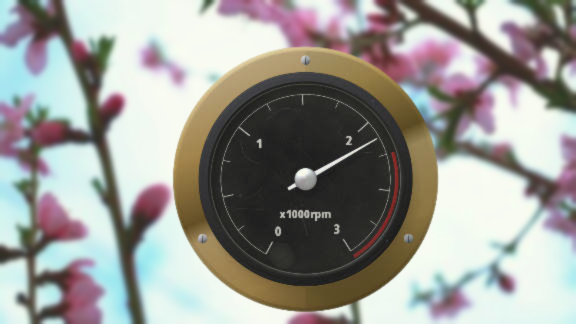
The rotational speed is 2125; rpm
